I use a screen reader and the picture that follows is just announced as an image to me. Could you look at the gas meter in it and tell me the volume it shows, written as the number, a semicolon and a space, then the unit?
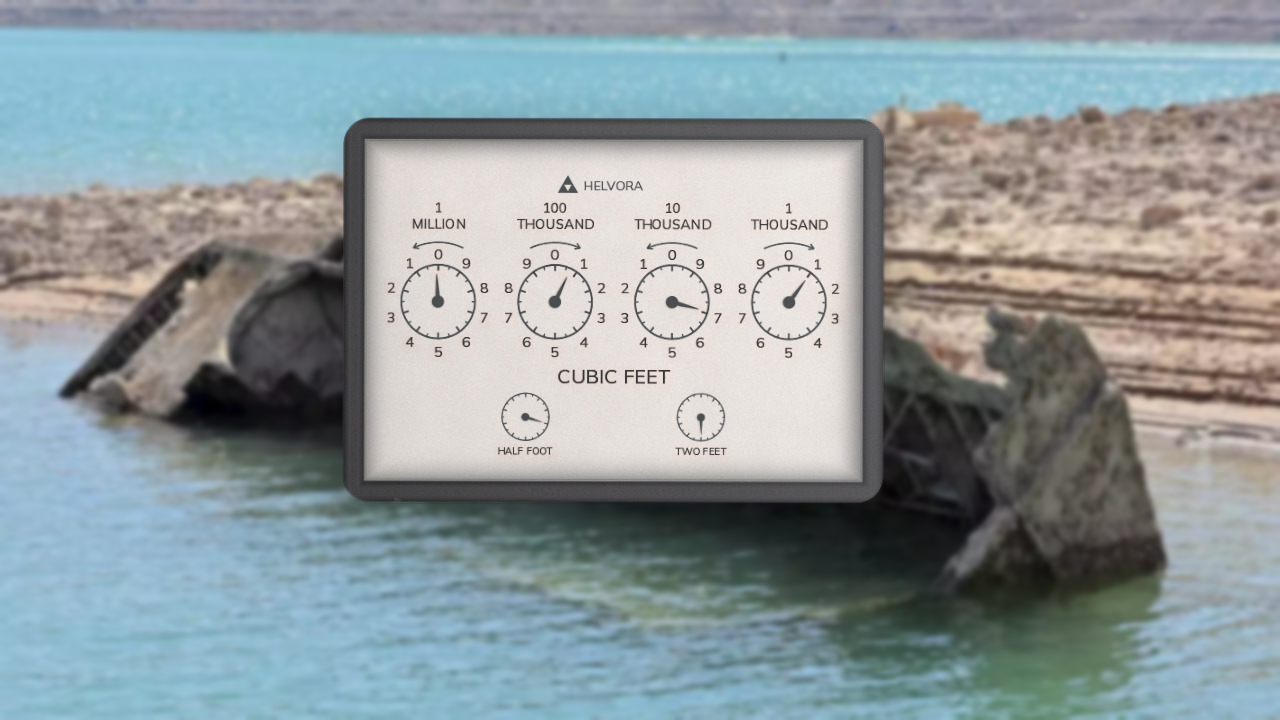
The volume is 7100; ft³
